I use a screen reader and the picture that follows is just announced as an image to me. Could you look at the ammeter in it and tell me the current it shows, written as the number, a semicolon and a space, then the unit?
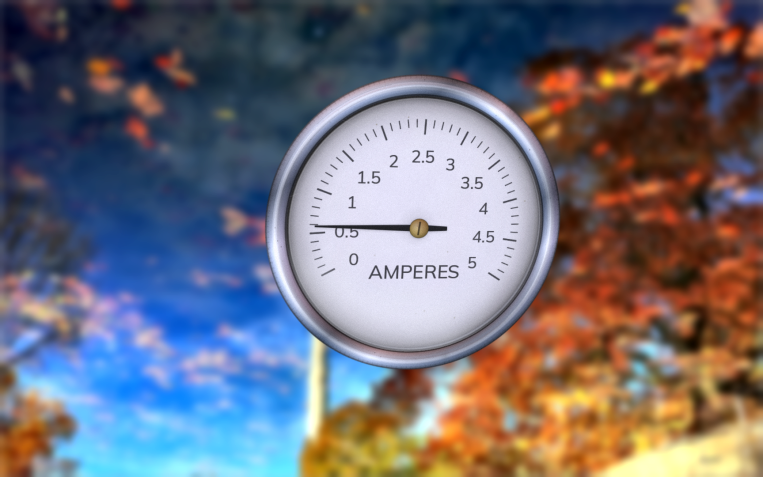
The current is 0.6; A
